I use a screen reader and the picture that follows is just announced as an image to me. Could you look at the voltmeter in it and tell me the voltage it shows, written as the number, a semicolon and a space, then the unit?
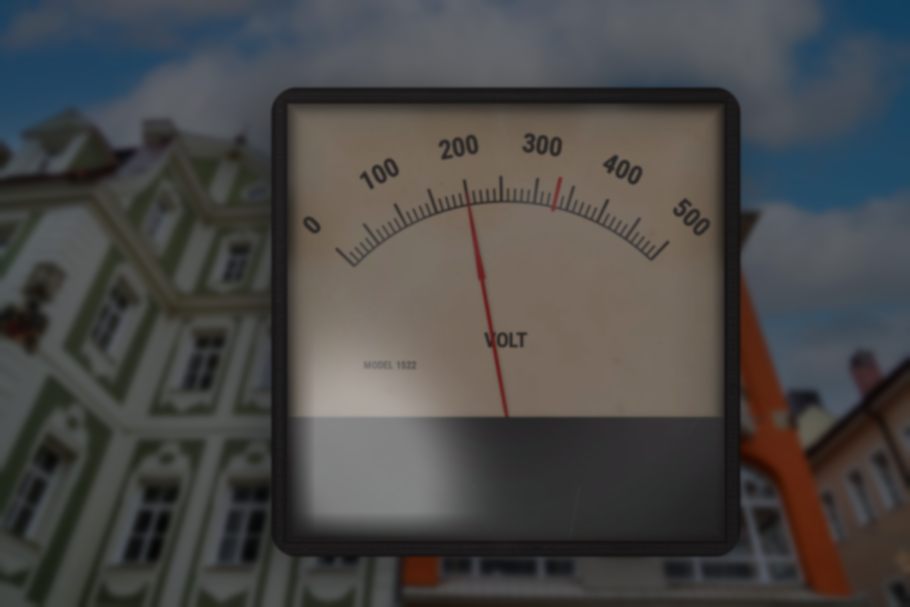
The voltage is 200; V
